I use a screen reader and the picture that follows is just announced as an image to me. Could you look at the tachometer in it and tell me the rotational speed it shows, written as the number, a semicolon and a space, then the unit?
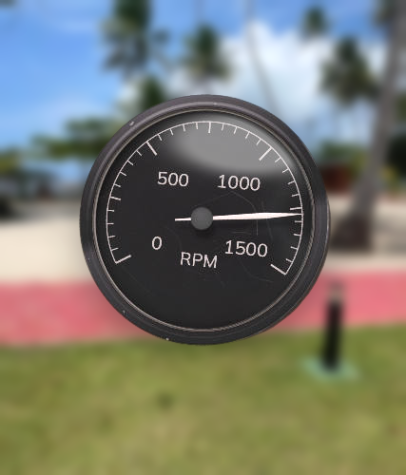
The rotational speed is 1275; rpm
